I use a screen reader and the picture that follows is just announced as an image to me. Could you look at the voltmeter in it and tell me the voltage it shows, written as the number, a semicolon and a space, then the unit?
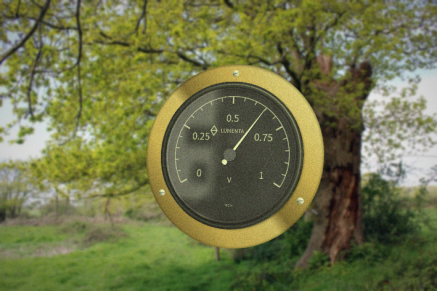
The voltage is 0.65; V
